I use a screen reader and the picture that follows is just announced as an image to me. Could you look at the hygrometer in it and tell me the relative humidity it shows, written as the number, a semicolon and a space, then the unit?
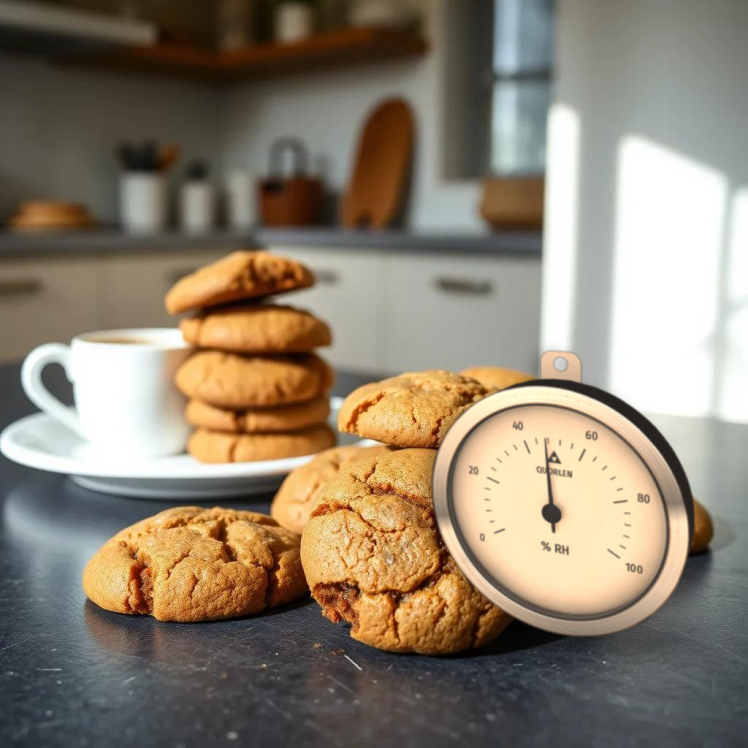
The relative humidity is 48; %
